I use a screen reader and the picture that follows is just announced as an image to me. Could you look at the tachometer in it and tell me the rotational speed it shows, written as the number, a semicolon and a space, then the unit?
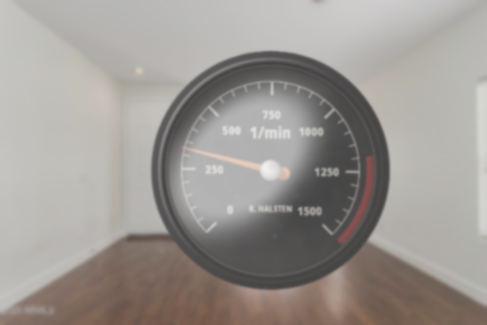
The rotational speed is 325; rpm
